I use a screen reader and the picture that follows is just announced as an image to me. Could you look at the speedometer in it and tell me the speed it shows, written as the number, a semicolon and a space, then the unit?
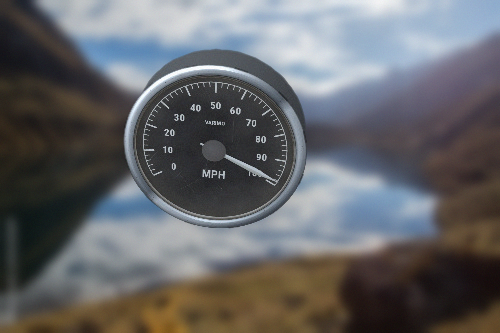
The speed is 98; mph
